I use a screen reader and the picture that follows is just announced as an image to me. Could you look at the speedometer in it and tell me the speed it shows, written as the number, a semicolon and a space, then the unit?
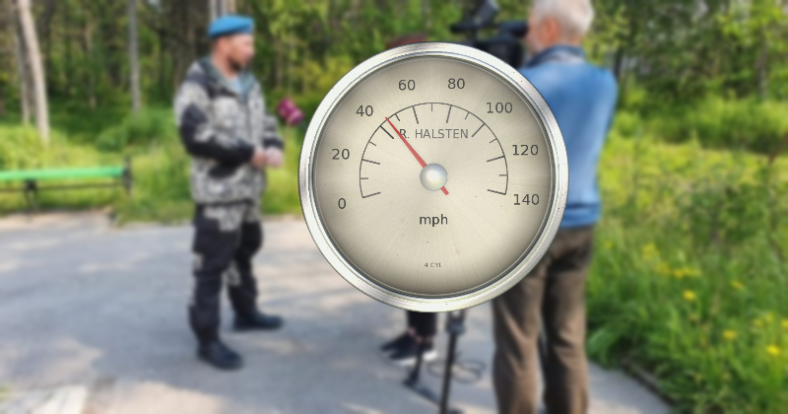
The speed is 45; mph
